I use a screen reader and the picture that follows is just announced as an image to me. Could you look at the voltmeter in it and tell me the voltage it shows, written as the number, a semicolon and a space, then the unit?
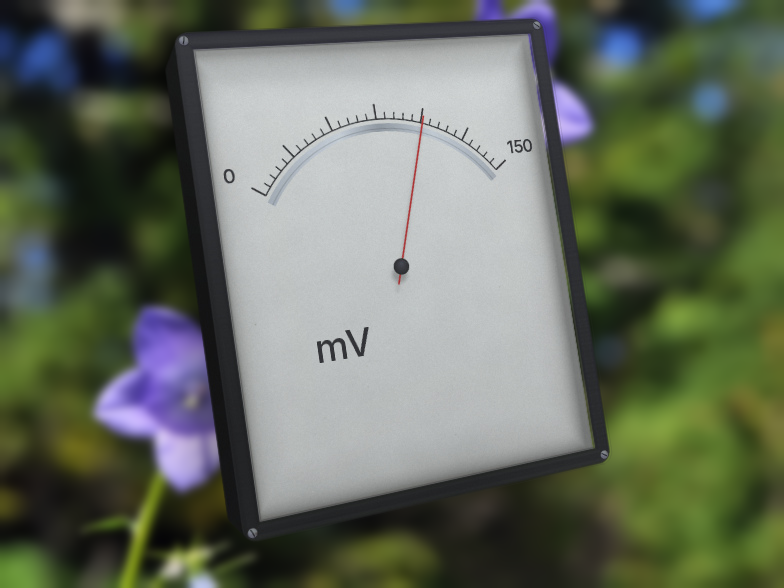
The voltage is 100; mV
